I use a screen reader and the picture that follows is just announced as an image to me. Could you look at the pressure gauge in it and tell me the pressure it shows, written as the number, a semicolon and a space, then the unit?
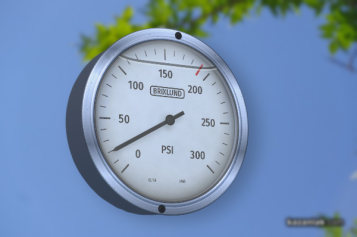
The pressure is 20; psi
